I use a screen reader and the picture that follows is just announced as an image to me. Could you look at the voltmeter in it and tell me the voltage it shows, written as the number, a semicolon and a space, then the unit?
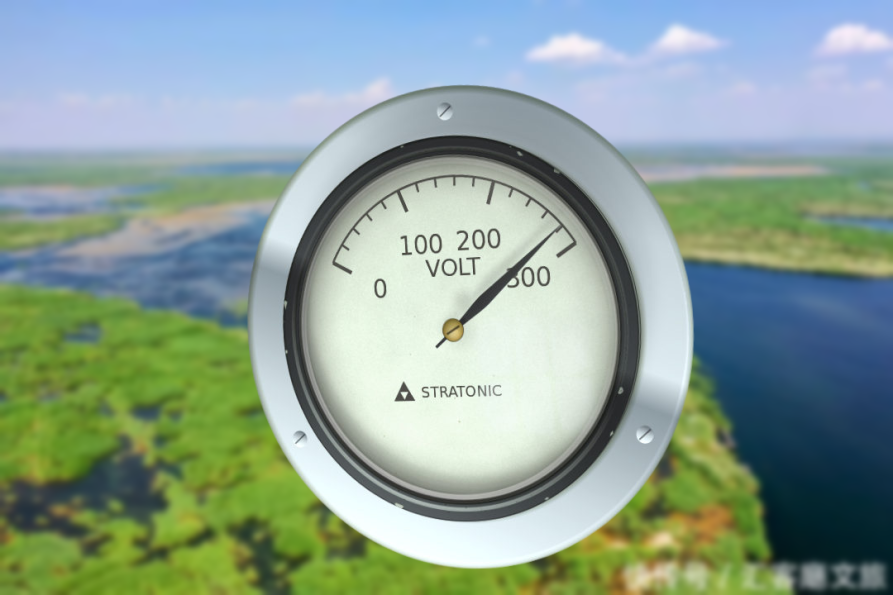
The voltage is 280; V
